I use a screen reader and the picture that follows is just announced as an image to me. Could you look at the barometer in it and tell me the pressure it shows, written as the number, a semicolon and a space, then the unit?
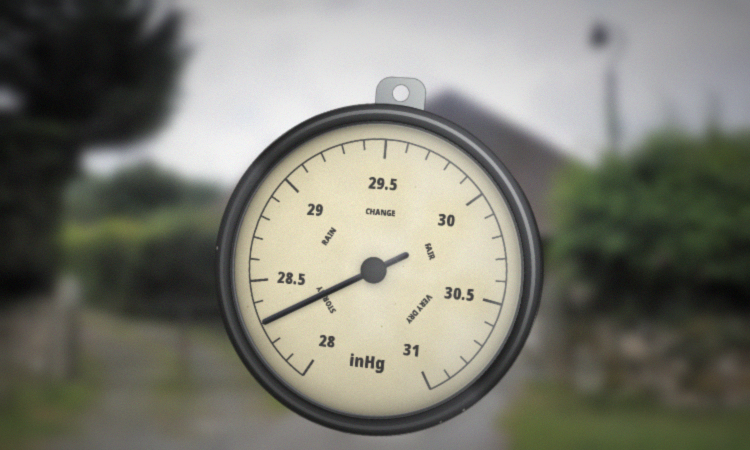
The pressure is 28.3; inHg
